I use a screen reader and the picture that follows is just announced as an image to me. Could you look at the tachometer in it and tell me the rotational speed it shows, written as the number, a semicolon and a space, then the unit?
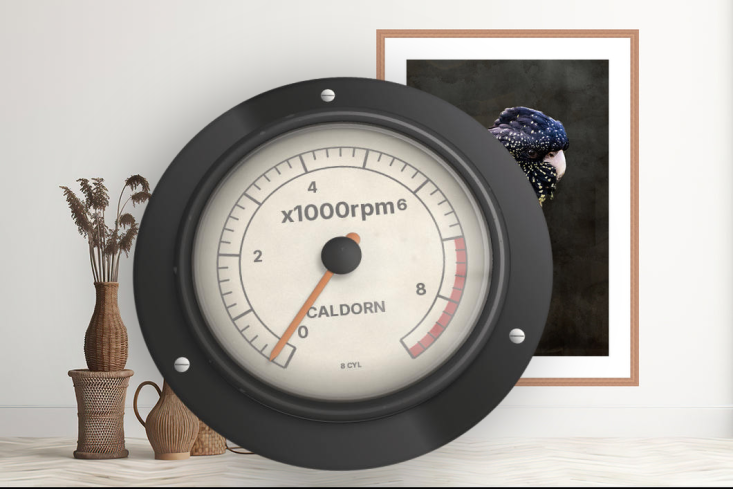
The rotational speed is 200; rpm
